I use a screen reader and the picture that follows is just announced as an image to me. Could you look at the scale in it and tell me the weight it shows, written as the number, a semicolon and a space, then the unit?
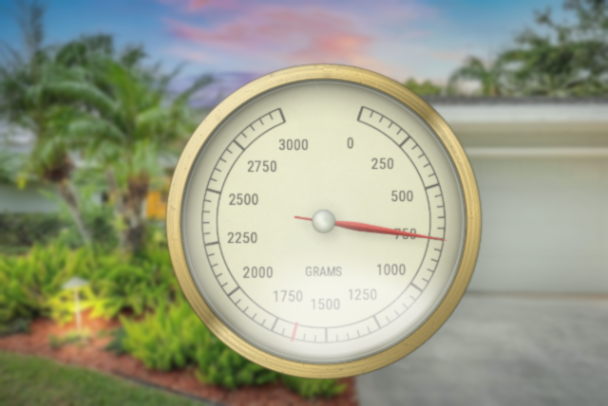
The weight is 750; g
